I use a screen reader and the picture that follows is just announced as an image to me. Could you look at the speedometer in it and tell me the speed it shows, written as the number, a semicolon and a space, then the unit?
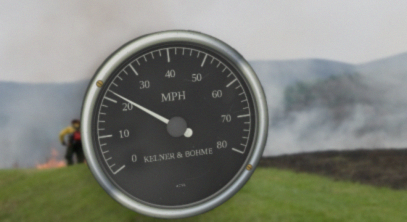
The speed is 22; mph
